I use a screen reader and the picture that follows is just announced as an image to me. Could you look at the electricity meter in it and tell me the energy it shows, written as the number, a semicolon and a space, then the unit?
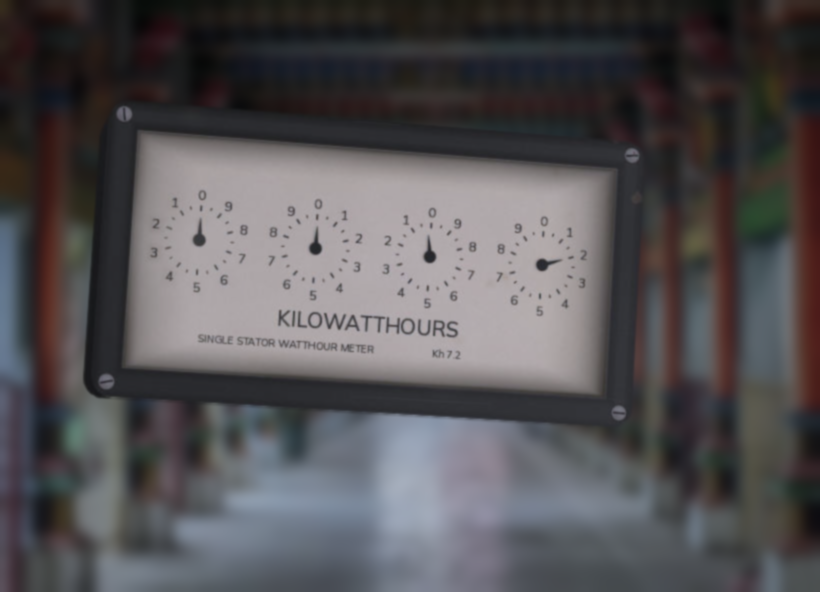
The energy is 2; kWh
